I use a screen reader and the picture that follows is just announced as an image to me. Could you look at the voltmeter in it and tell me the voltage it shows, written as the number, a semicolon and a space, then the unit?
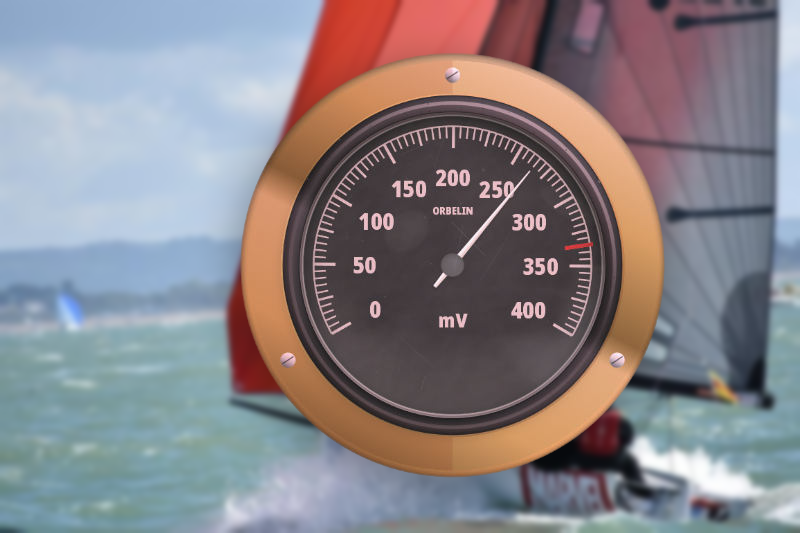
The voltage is 265; mV
